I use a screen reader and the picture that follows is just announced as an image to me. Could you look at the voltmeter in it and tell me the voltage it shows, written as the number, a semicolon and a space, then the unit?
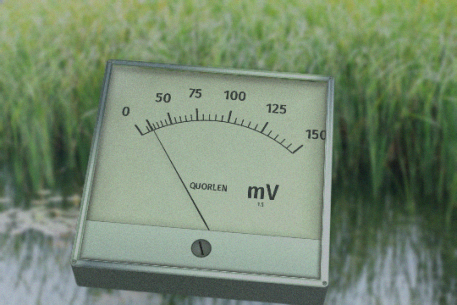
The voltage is 25; mV
